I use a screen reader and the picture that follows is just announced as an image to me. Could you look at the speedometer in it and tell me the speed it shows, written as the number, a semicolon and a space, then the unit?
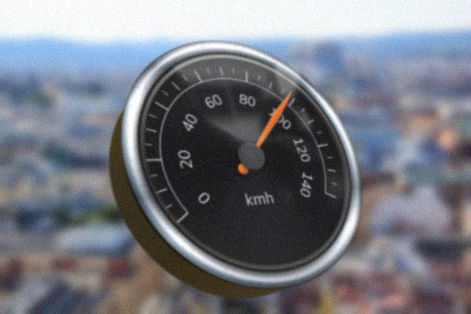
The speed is 97.5; km/h
